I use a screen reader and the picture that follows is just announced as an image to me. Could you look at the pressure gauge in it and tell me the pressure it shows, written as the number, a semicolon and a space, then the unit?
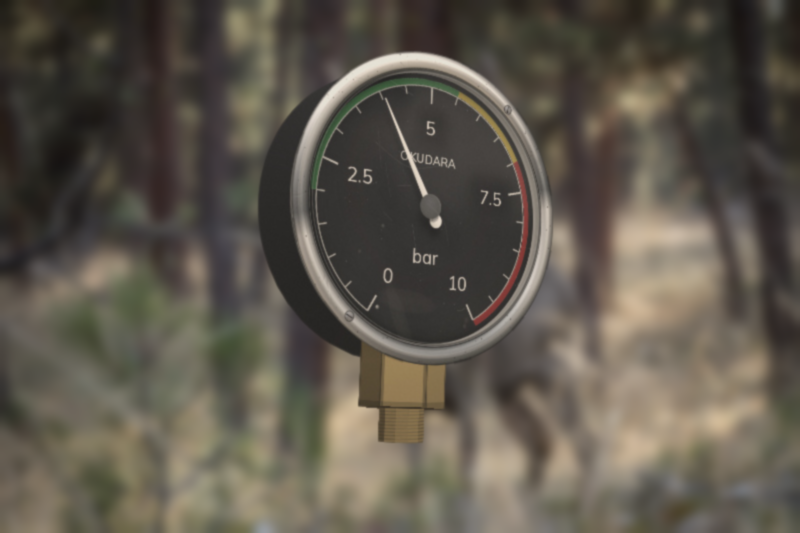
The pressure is 4; bar
